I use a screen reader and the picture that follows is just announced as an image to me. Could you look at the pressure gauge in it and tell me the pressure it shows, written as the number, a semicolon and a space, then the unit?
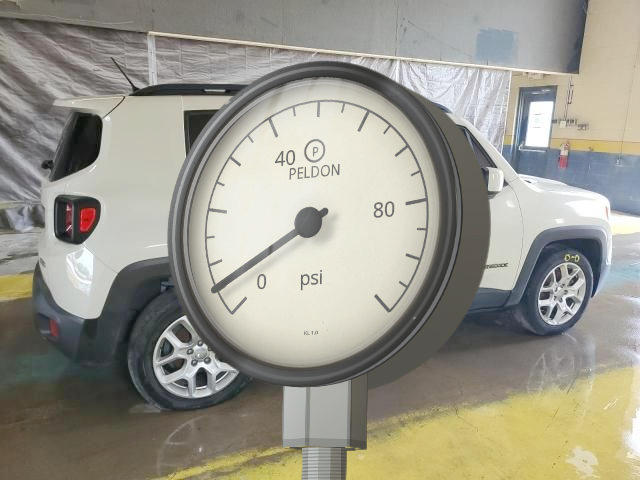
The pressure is 5; psi
